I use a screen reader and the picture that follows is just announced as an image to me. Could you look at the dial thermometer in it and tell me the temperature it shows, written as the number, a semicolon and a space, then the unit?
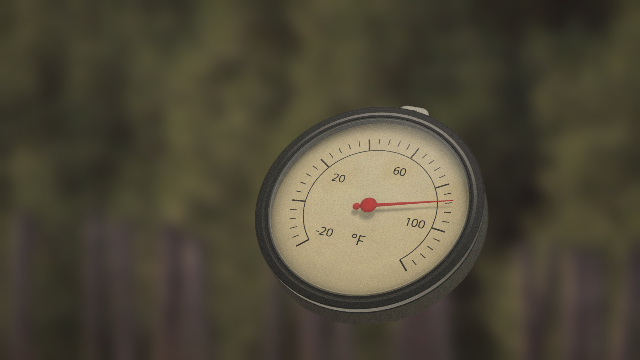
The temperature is 88; °F
